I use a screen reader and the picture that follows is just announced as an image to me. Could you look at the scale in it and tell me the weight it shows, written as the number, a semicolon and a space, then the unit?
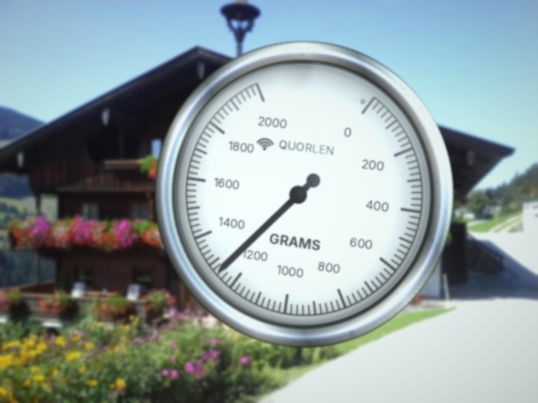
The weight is 1260; g
